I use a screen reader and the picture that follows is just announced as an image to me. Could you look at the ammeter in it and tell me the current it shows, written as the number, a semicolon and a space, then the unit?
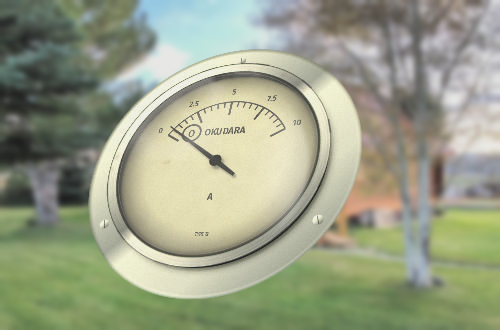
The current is 0.5; A
